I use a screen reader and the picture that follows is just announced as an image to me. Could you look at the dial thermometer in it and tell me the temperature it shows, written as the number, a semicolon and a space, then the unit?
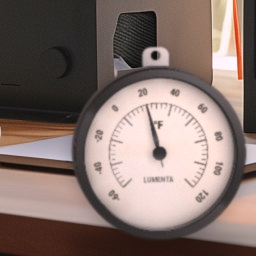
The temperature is 20; °F
